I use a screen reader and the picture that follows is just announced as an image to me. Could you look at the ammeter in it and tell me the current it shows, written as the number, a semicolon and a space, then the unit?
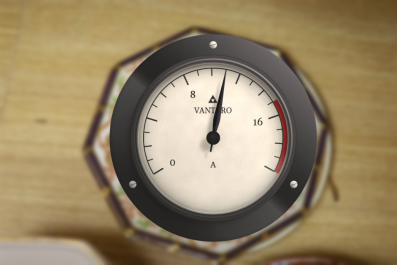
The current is 11; A
